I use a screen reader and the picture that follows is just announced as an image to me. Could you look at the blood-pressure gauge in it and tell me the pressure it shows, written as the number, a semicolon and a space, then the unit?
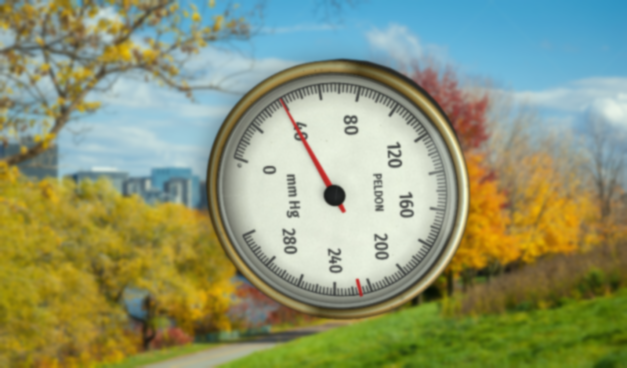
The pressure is 40; mmHg
